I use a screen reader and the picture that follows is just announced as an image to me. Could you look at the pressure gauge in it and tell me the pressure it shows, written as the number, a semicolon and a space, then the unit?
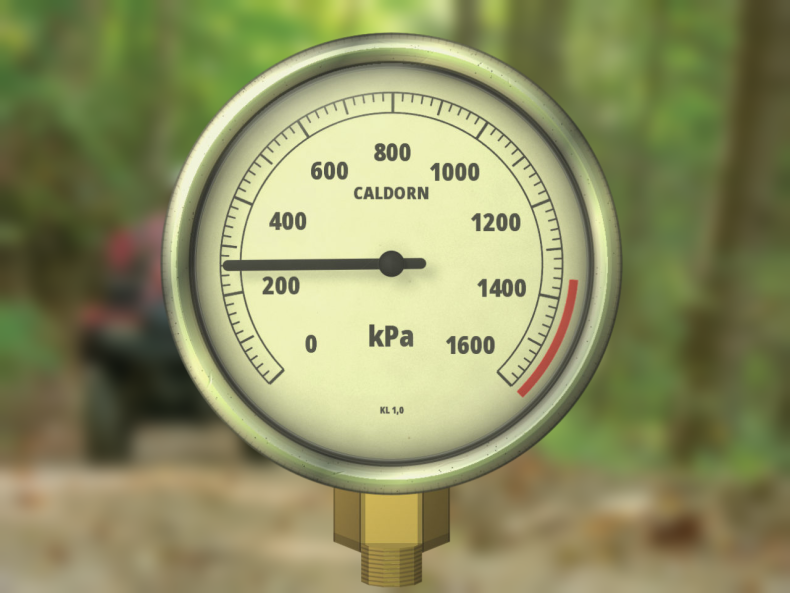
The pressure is 260; kPa
